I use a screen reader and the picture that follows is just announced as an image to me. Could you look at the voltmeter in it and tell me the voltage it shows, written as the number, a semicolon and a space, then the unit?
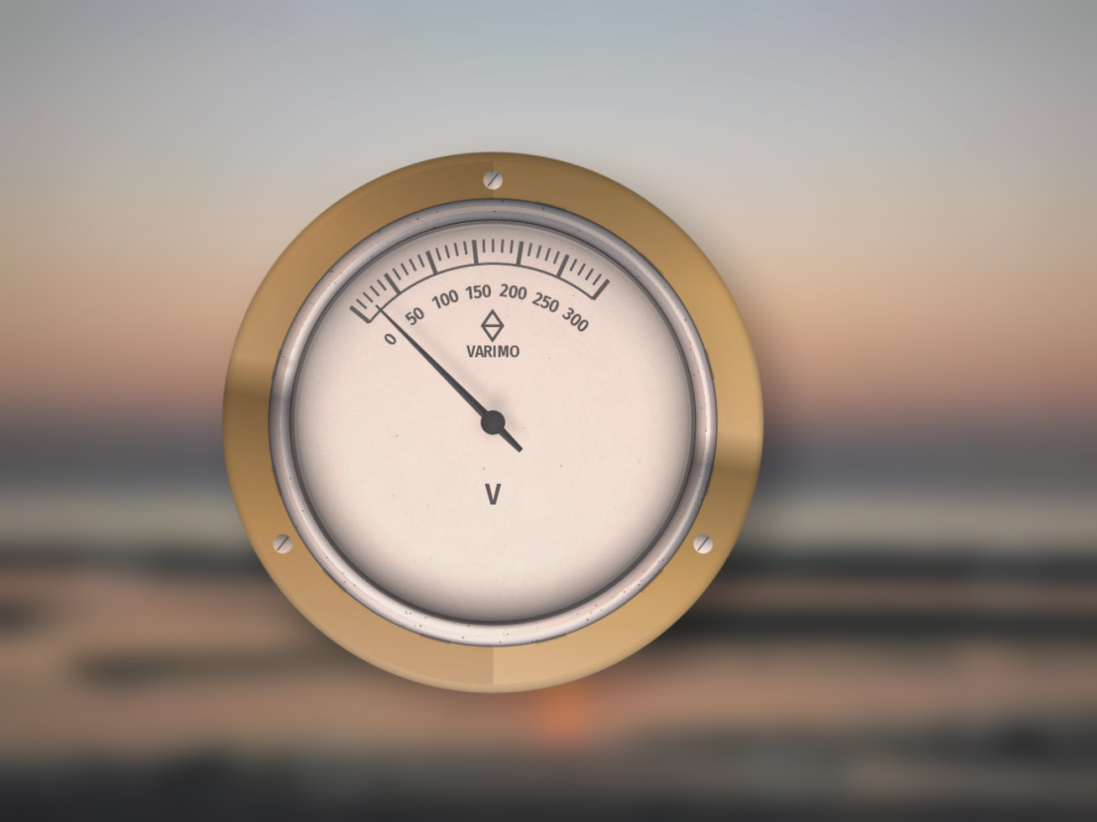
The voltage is 20; V
